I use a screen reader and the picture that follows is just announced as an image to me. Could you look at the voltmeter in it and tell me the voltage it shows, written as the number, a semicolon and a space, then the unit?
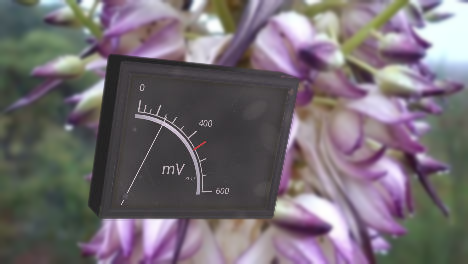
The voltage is 250; mV
